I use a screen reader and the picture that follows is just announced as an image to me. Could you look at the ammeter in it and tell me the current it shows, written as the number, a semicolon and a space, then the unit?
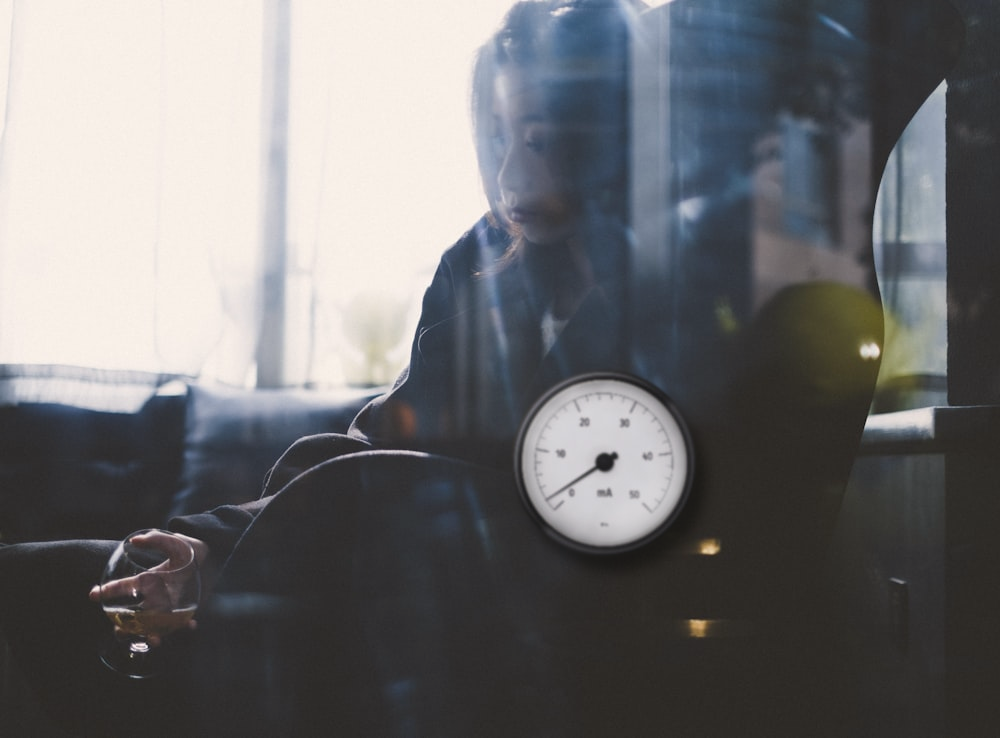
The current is 2; mA
